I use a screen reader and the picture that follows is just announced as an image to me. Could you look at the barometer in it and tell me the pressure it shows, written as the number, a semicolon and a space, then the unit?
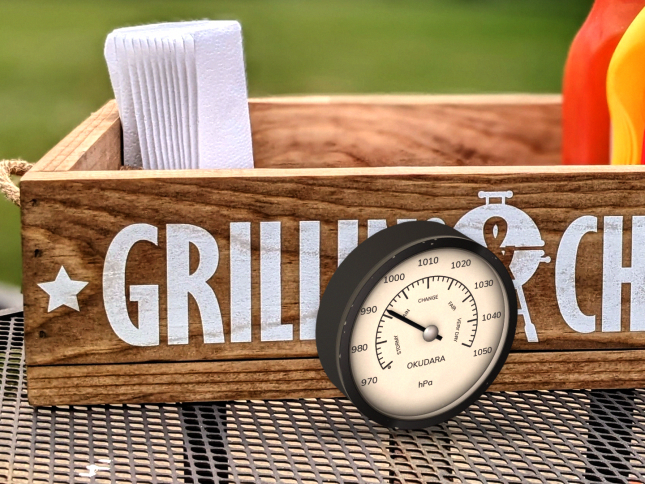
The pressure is 992; hPa
